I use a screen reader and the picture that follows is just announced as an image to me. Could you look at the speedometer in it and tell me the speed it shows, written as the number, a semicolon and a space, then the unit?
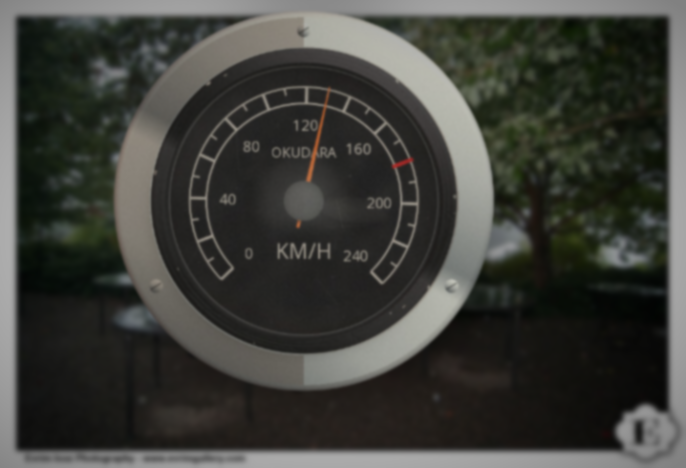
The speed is 130; km/h
